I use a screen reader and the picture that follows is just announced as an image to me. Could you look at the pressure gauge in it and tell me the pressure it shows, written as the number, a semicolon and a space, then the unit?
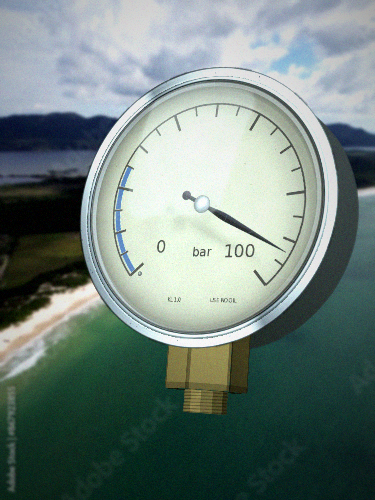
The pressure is 92.5; bar
